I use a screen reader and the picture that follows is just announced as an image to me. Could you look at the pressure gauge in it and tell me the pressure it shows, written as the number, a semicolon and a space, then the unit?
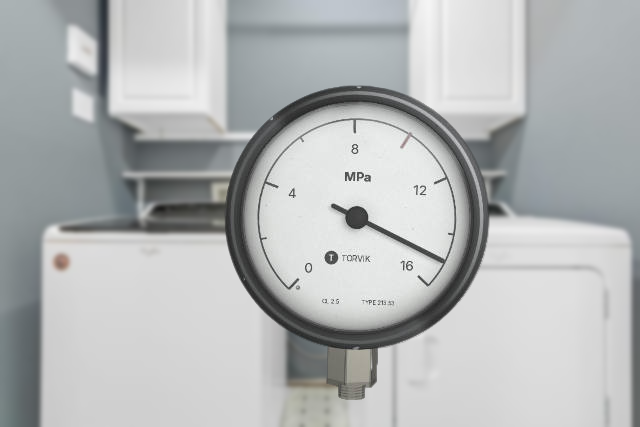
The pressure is 15; MPa
